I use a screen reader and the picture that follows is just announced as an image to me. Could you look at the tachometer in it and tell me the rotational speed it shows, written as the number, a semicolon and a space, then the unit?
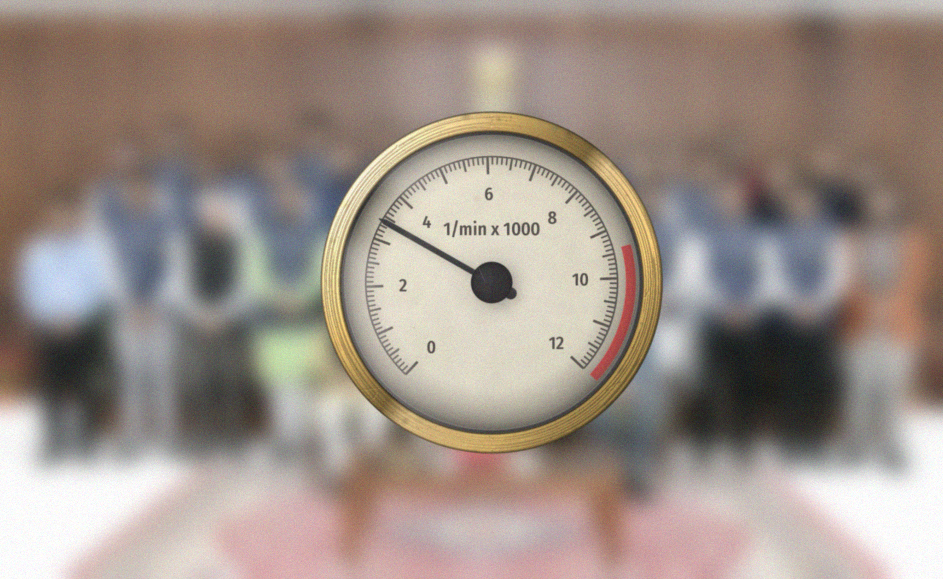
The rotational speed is 3400; rpm
